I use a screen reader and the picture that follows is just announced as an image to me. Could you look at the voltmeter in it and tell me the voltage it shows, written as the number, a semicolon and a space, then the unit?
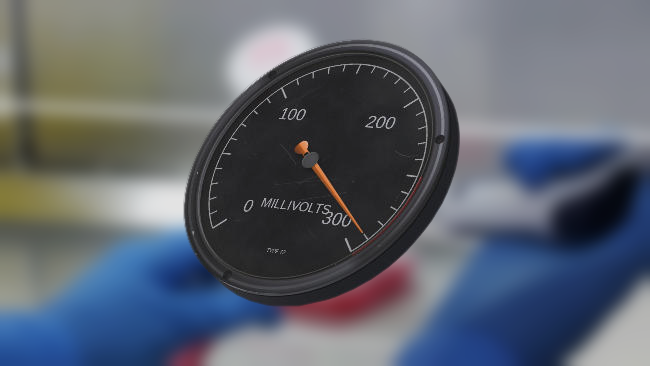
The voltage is 290; mV
